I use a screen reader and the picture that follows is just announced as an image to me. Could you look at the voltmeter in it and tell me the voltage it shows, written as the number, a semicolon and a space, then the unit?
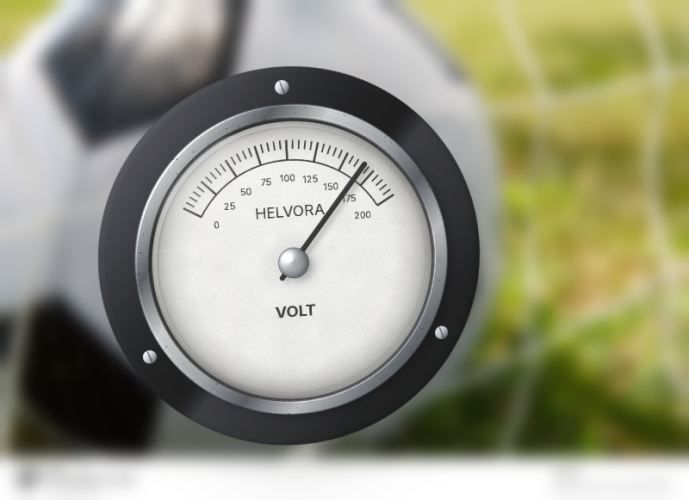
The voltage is 165; V
